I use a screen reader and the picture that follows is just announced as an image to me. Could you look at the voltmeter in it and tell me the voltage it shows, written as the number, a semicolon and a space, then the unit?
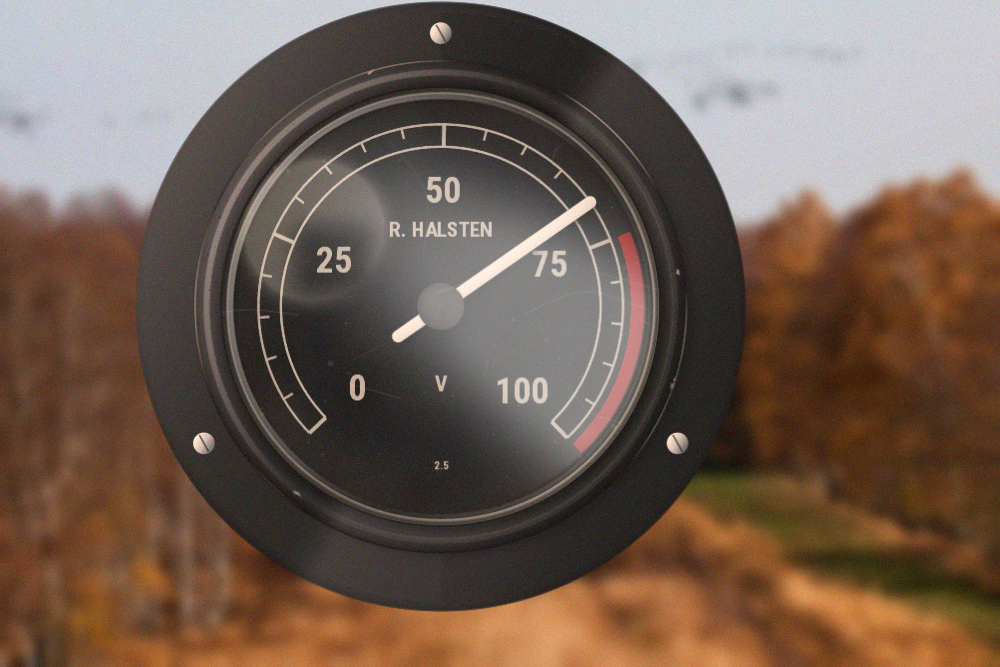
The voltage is 70; V
